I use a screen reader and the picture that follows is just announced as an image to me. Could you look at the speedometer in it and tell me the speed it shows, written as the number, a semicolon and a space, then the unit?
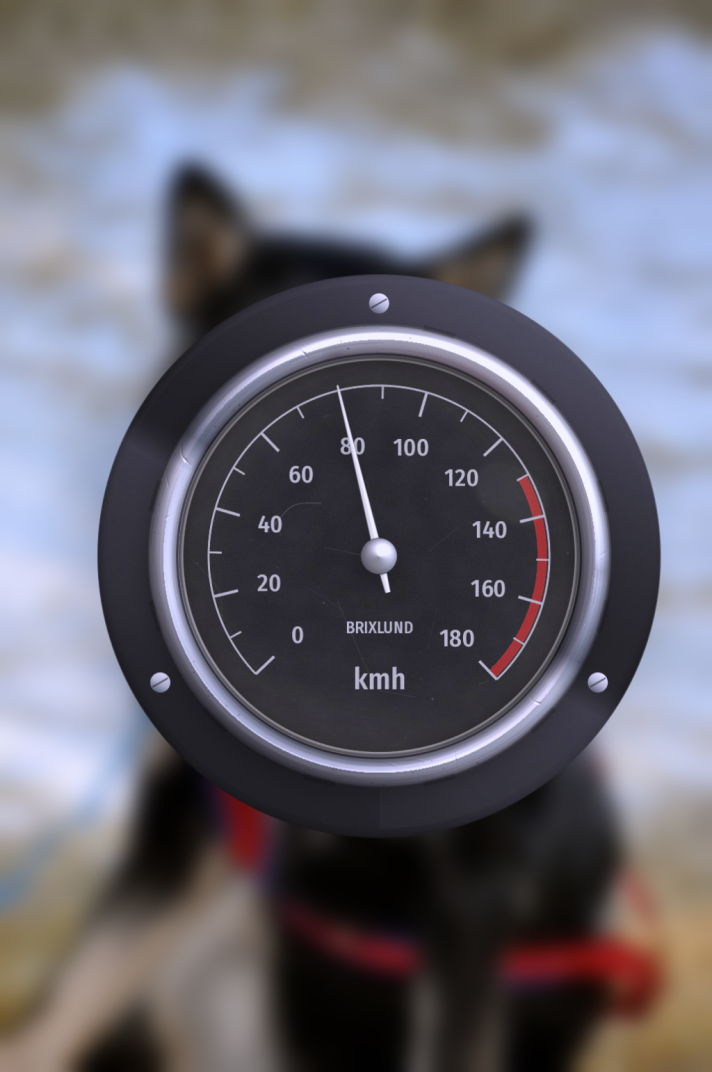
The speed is 80; km/h
